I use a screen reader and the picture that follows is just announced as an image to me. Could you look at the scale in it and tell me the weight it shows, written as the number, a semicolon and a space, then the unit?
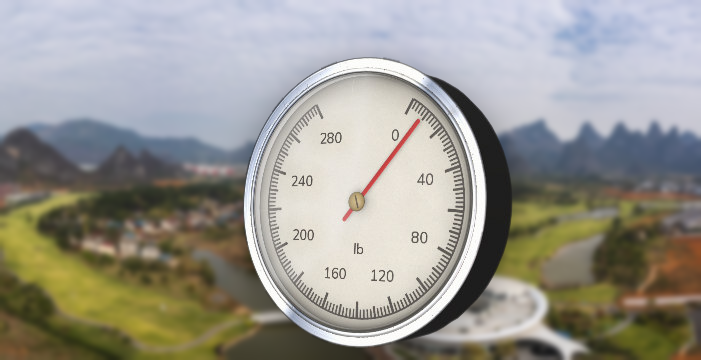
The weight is 10; lb
